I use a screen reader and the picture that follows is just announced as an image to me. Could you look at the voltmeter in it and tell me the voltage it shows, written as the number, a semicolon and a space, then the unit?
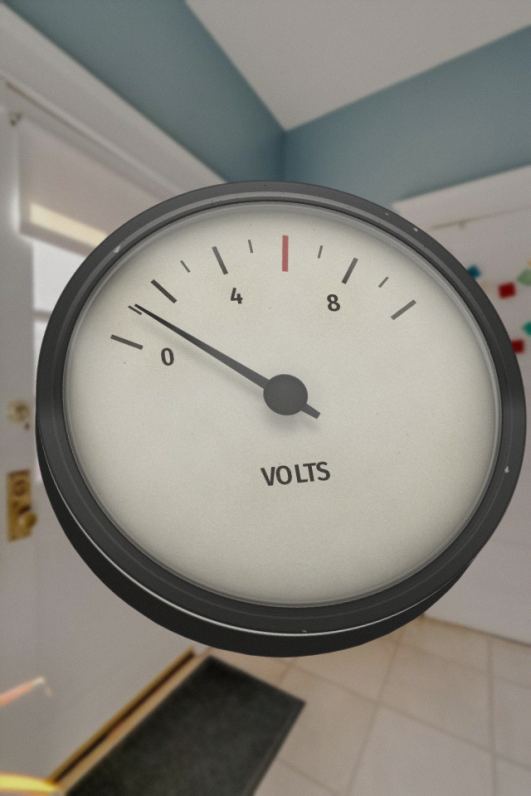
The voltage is 1; V
